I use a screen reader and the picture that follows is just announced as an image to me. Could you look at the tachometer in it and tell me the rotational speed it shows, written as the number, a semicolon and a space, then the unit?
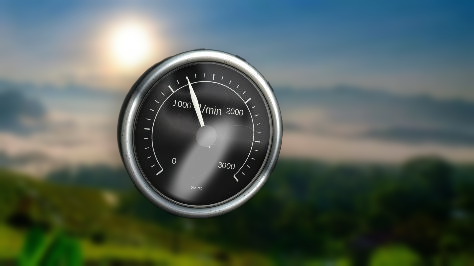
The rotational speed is 1200; rpm
